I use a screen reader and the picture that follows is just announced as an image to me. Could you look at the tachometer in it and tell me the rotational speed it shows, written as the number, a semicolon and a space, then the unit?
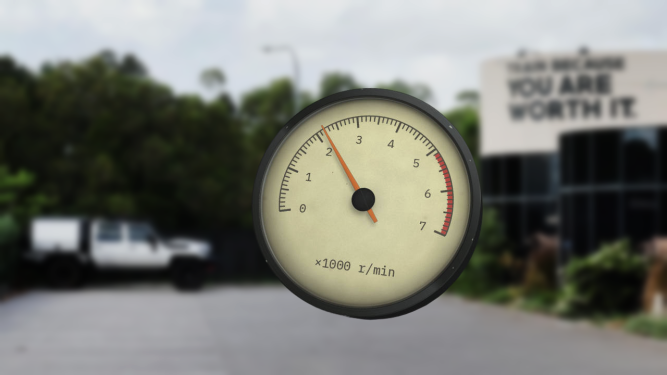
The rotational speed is 2200; rpm
